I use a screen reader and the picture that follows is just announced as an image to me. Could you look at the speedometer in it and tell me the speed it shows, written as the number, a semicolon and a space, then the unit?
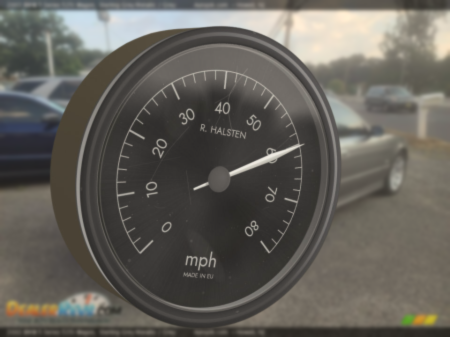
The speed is 60; mph
